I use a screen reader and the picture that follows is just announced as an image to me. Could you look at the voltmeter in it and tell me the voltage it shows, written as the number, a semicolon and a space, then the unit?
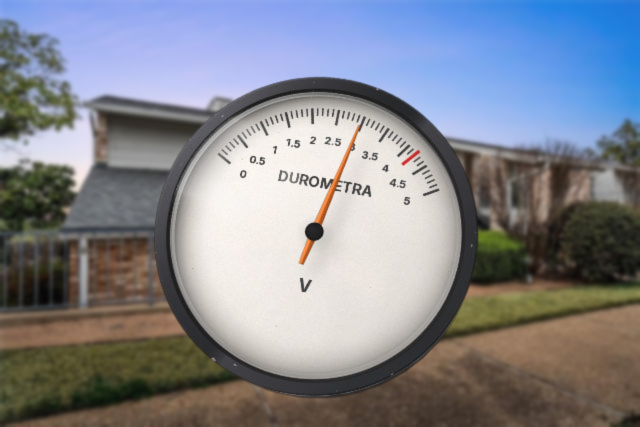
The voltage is 3; V
